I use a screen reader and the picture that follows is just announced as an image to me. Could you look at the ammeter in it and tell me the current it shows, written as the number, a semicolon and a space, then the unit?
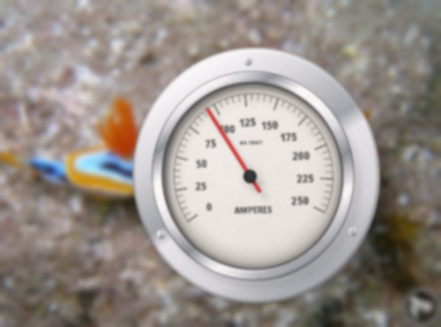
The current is 95; A
